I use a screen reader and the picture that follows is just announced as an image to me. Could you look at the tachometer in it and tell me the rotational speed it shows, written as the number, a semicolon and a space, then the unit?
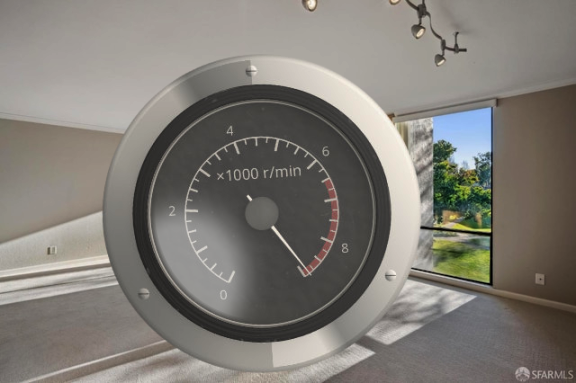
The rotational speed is 8875; rpm
